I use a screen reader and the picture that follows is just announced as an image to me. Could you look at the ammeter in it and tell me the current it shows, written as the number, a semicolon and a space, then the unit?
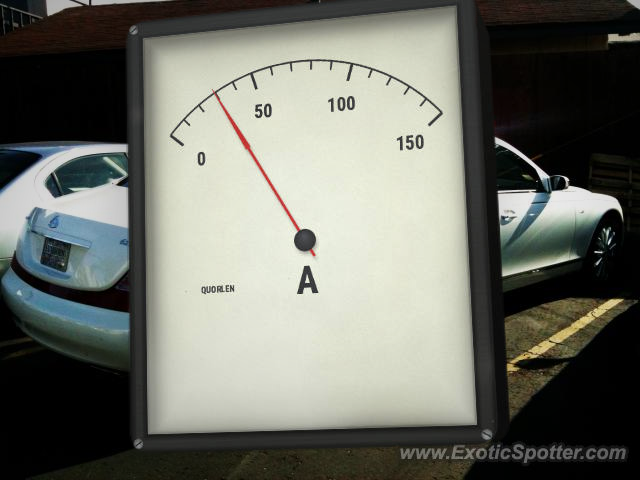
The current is 30; A
